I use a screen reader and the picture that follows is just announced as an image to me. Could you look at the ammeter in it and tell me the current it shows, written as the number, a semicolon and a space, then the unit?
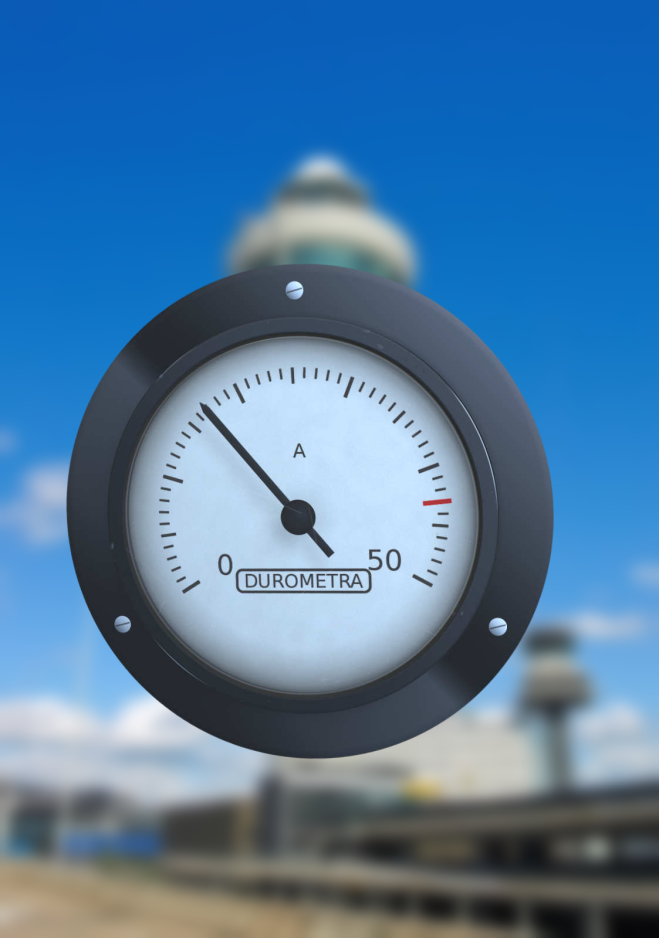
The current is 17; A
